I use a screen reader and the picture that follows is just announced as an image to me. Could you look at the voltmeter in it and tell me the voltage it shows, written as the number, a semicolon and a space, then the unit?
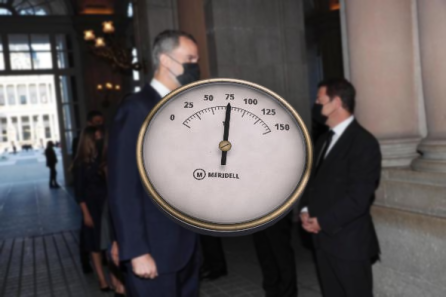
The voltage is 75; V
